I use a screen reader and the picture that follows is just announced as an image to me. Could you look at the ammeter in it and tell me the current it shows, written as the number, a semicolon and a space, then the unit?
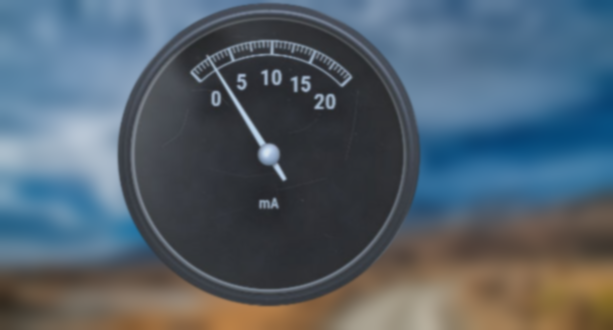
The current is 2.5; mA
